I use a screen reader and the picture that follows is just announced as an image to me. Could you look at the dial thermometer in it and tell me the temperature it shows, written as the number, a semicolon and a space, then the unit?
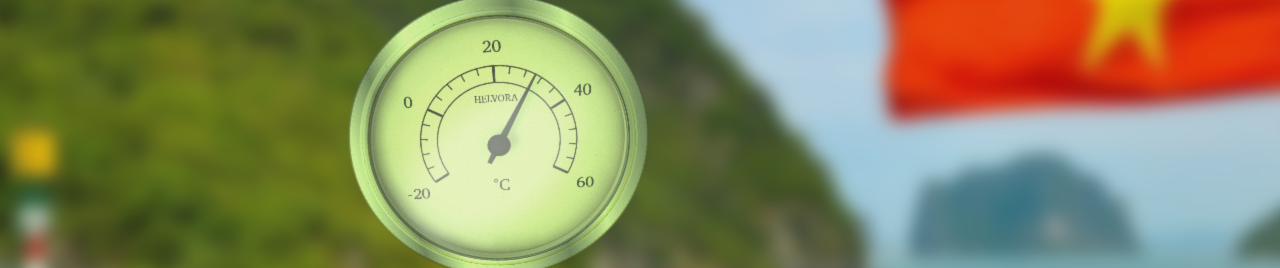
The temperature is 30; °C
